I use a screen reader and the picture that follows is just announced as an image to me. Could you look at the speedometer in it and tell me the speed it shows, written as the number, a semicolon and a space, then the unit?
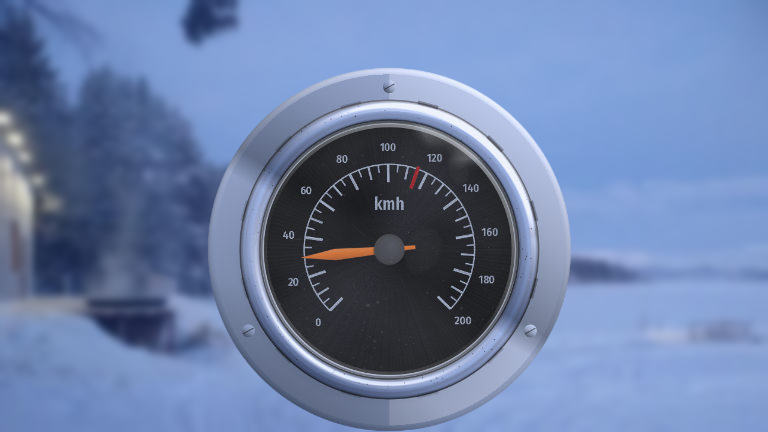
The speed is 30; km/h
